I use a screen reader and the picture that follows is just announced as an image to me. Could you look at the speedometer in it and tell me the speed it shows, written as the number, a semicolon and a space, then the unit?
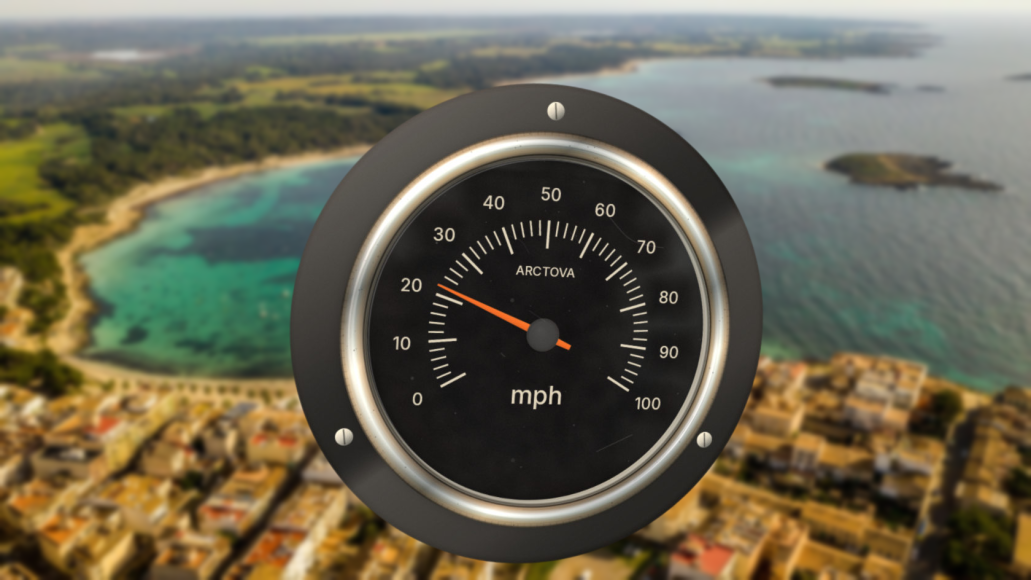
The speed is 22; mph
